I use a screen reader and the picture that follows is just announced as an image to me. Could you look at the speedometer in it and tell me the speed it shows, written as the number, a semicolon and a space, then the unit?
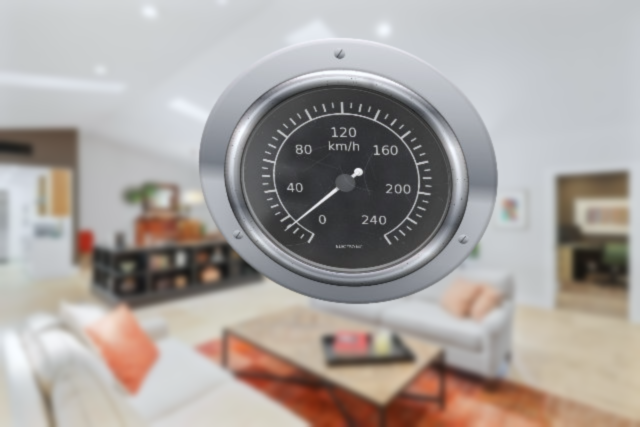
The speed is 15; km/h
